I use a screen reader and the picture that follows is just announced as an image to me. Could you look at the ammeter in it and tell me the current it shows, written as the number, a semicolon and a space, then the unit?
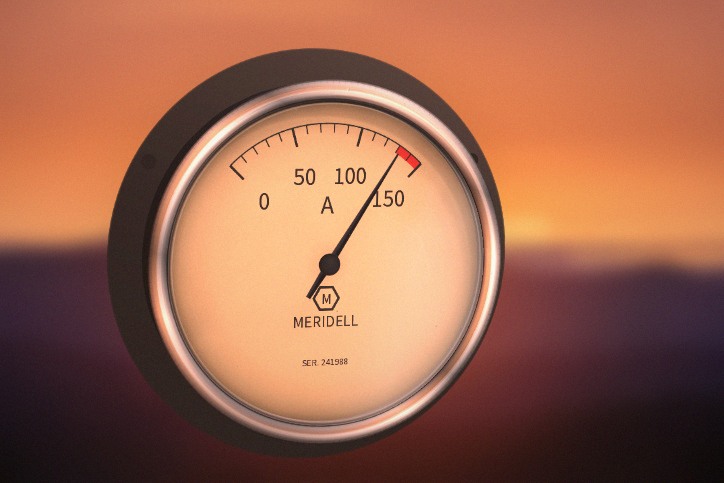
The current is 130; A
